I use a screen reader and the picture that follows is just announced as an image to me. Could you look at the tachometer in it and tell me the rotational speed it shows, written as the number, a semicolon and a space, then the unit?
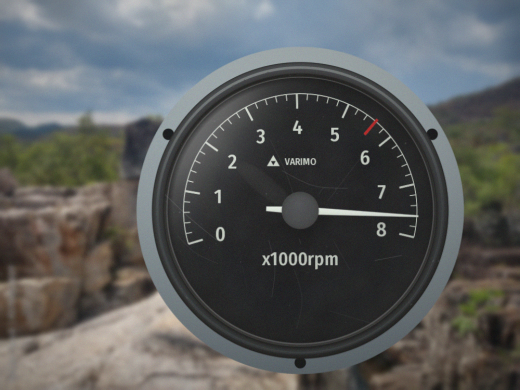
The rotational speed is 7600; rpm
